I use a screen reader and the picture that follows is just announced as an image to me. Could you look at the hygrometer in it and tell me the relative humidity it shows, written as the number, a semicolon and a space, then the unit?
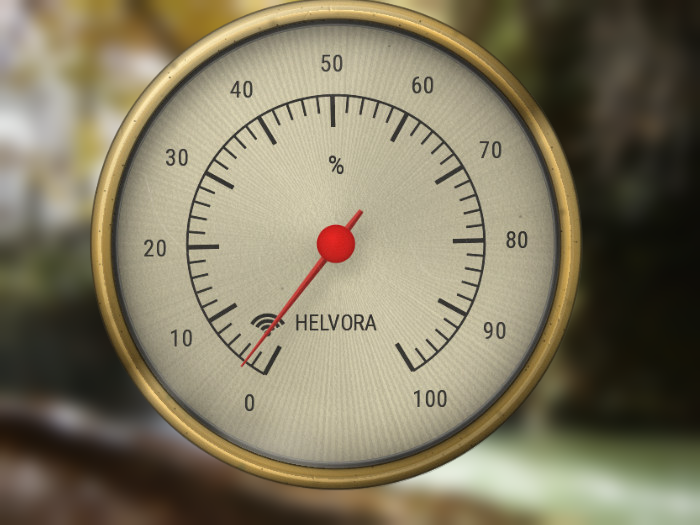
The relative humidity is 3; %
